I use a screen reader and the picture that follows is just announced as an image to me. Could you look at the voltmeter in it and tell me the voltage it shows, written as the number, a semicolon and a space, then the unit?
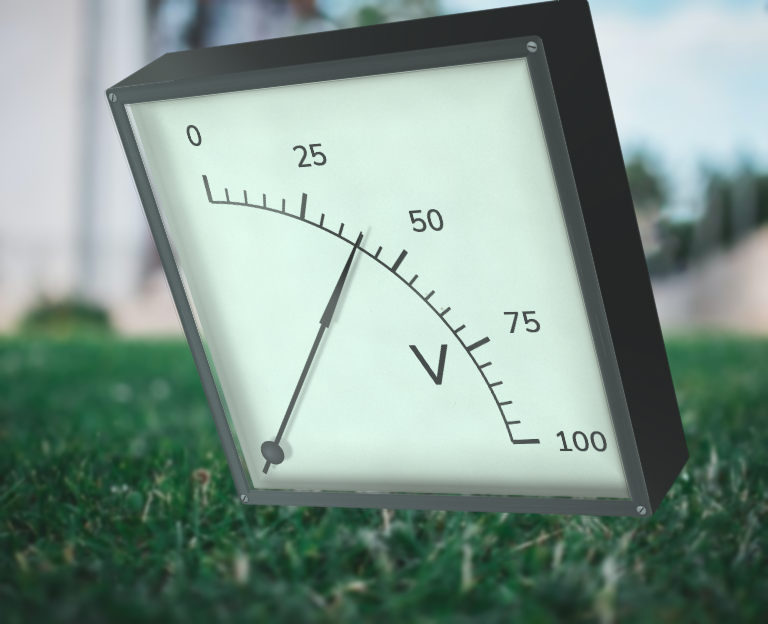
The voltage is 40; V
